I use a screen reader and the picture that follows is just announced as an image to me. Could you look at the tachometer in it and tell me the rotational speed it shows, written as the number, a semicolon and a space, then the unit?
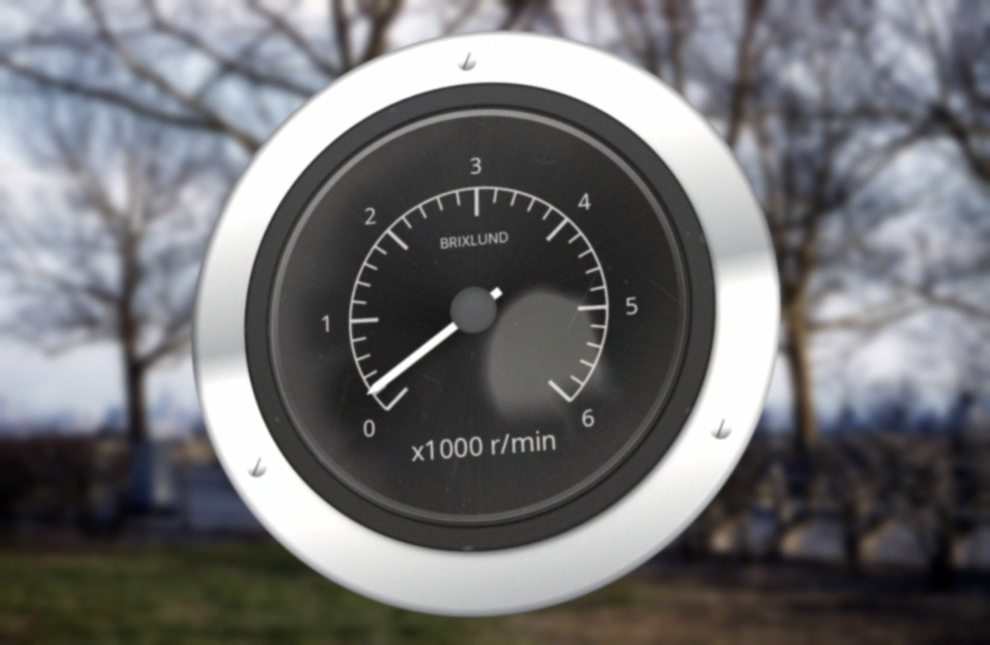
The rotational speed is 200; rpm
